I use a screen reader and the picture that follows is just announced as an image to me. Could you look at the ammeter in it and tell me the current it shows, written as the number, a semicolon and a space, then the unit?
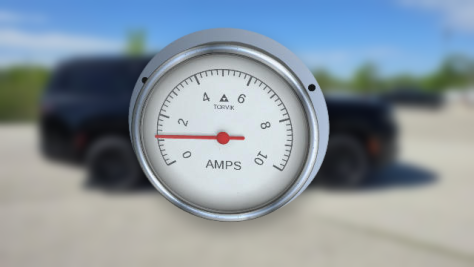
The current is 1.2; A
